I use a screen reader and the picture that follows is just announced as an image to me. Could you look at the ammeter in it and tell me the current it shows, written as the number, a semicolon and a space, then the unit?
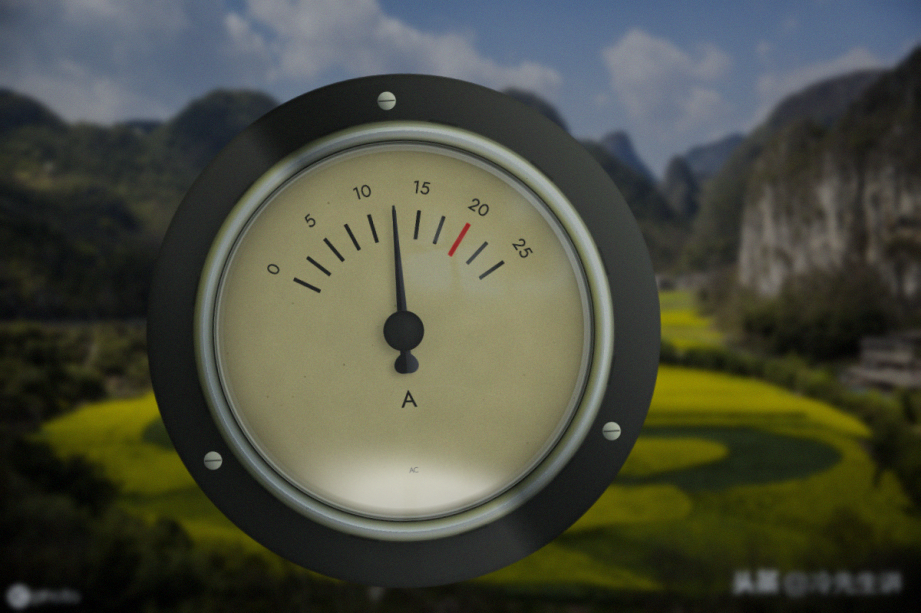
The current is 12.5; A
